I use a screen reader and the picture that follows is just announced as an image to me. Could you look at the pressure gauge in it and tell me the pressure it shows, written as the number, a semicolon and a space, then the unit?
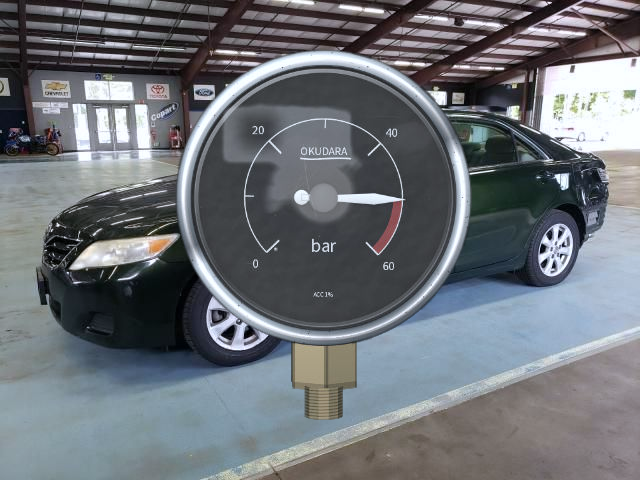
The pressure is 50; bar
